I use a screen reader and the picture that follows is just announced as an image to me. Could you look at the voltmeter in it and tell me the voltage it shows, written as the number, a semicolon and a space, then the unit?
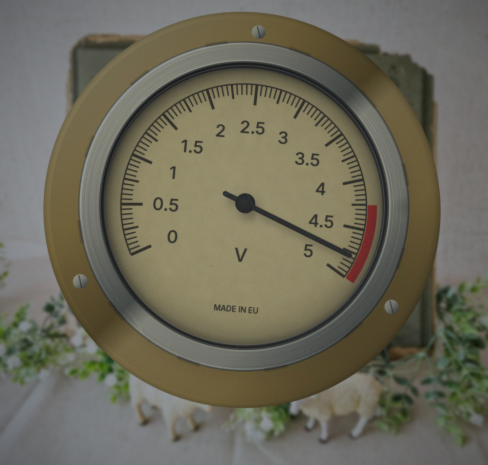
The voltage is 4.8; V
